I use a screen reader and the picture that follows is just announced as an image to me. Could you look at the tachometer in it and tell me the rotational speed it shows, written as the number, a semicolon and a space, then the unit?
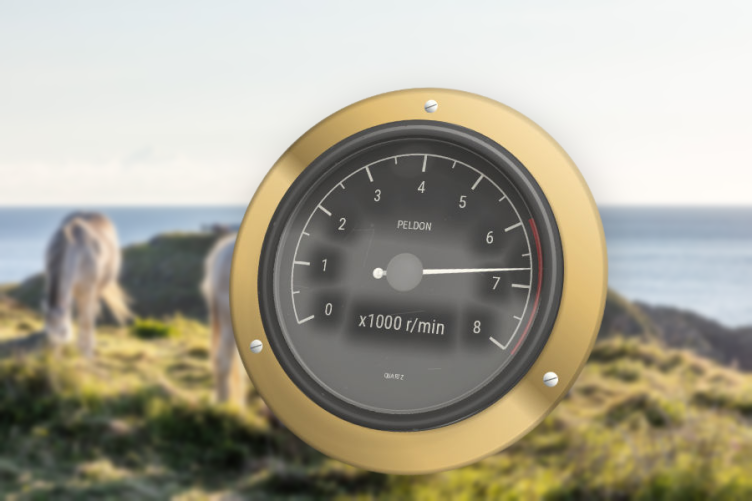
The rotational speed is 6750; rpm
